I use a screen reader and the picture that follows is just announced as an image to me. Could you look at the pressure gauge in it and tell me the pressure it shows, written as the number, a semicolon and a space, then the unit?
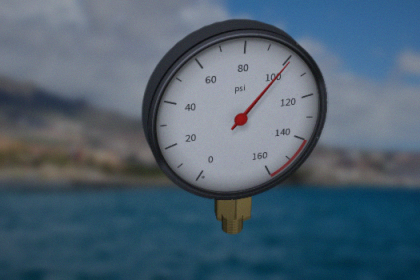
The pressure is 100; psi
